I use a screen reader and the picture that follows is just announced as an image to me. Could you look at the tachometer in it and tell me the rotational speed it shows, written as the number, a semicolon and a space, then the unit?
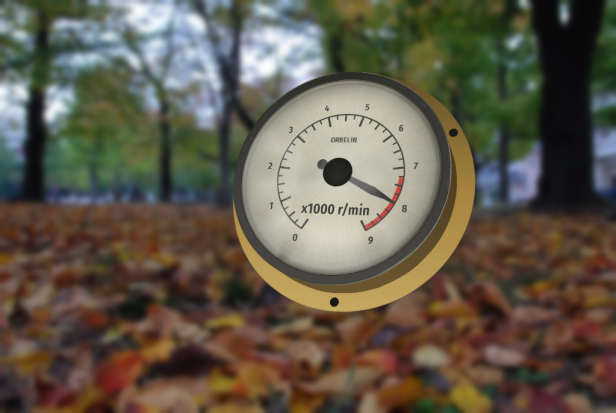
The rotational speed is 8000; rpm
